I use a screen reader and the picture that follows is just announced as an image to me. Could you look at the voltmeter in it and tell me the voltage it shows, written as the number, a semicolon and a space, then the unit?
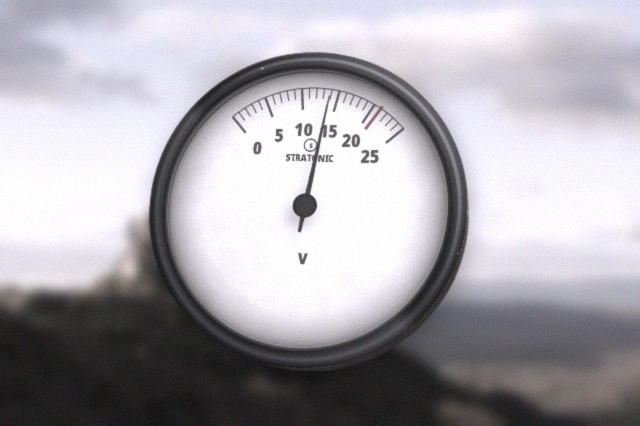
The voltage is 14; V
